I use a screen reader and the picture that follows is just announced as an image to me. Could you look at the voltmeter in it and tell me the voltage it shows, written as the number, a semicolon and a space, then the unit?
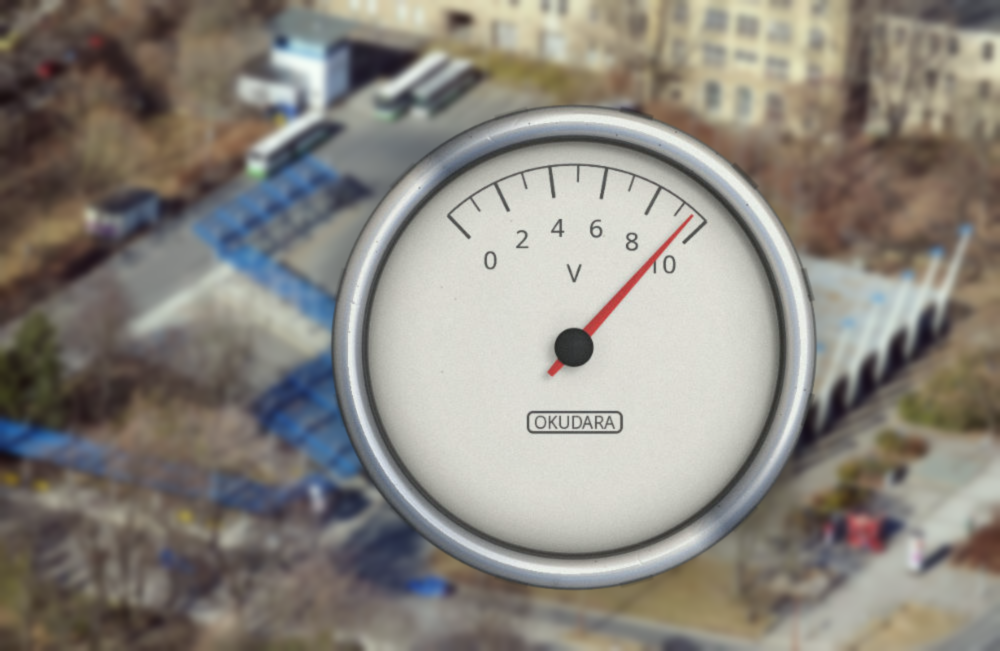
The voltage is 9.5; V
